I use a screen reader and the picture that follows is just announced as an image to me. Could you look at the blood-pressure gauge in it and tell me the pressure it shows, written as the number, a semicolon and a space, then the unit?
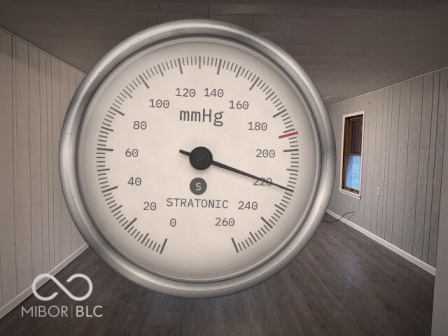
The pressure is 220; mmHg
